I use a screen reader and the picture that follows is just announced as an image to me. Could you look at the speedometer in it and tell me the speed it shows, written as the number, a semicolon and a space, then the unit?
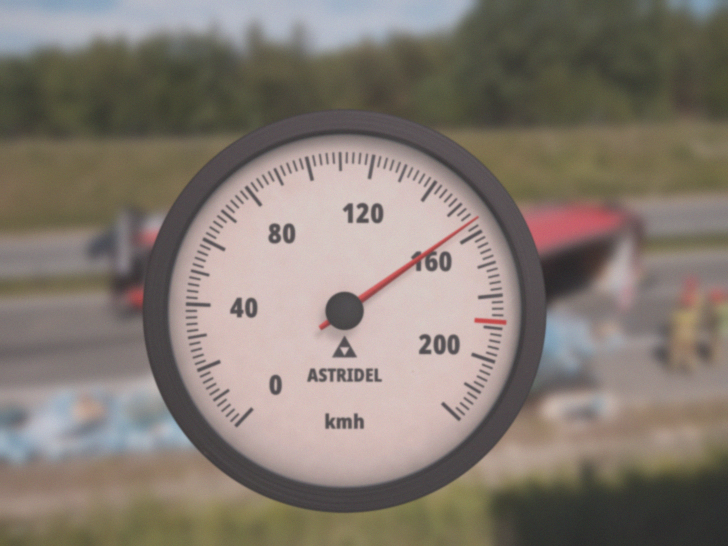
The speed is 156; km/h
